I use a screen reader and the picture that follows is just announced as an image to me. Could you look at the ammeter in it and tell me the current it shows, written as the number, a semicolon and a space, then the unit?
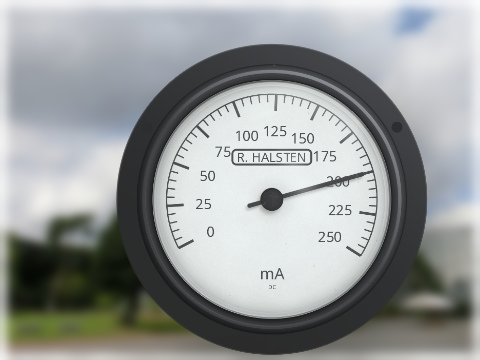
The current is 200; mA
